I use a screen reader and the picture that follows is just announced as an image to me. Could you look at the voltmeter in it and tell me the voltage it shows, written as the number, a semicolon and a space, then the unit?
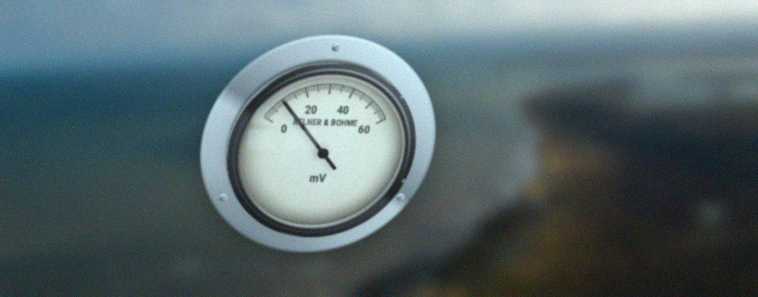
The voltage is 10; mV
